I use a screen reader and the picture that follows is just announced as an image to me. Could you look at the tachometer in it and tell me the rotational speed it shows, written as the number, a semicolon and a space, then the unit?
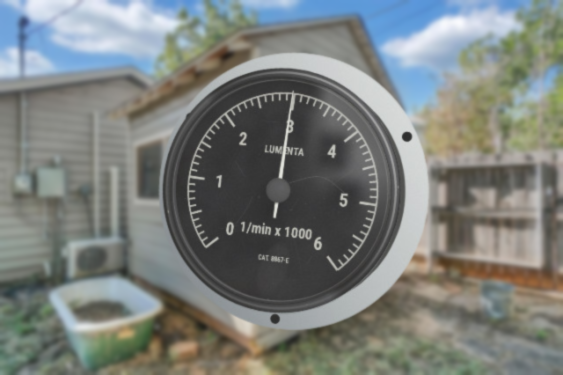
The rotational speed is 3000; rpm
